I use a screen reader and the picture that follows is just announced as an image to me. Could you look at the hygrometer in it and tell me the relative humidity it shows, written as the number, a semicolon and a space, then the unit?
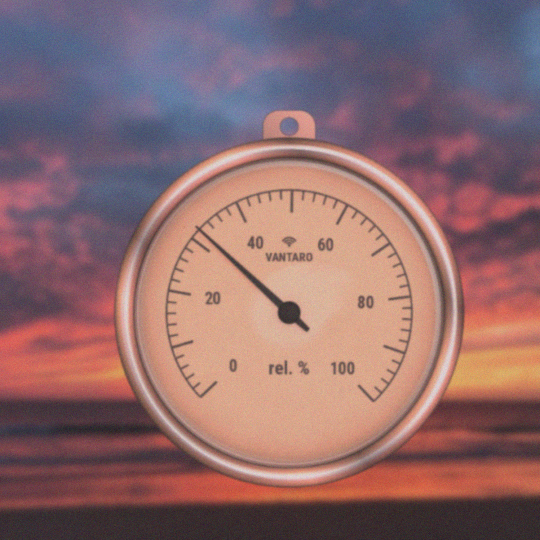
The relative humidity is 32; %
